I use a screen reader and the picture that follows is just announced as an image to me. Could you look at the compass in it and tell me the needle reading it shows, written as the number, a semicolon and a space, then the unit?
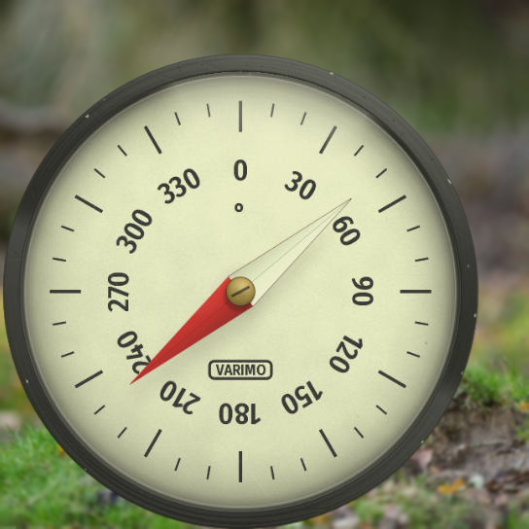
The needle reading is 230; °
